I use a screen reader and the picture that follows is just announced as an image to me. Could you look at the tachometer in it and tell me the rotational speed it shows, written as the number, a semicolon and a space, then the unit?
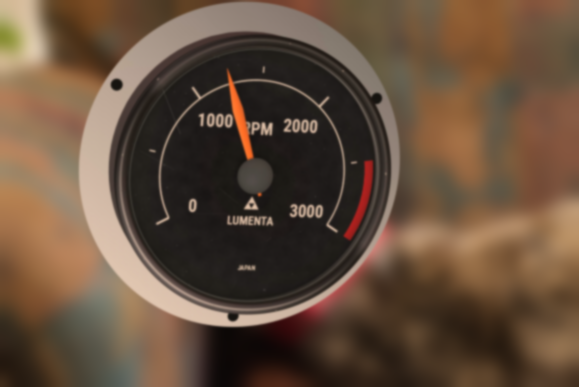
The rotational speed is 1250; rpm
